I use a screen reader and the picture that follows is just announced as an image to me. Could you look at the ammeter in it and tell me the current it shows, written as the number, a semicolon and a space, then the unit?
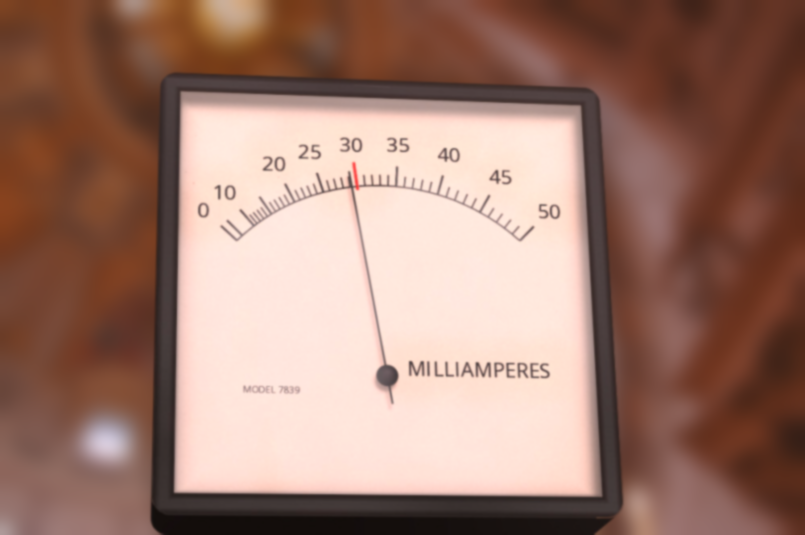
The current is 29; mA
